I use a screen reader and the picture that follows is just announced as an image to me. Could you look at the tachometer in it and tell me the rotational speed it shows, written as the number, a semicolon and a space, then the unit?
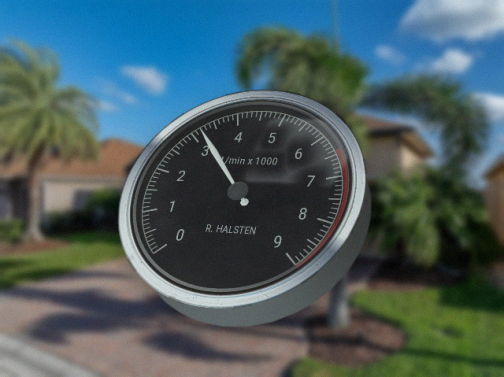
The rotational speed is 3200; rpm
